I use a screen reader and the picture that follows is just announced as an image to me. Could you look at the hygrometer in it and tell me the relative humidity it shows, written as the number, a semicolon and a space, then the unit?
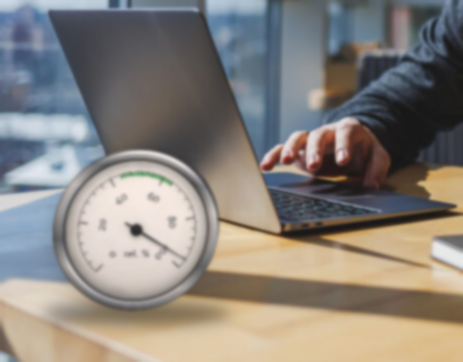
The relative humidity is 96; %
